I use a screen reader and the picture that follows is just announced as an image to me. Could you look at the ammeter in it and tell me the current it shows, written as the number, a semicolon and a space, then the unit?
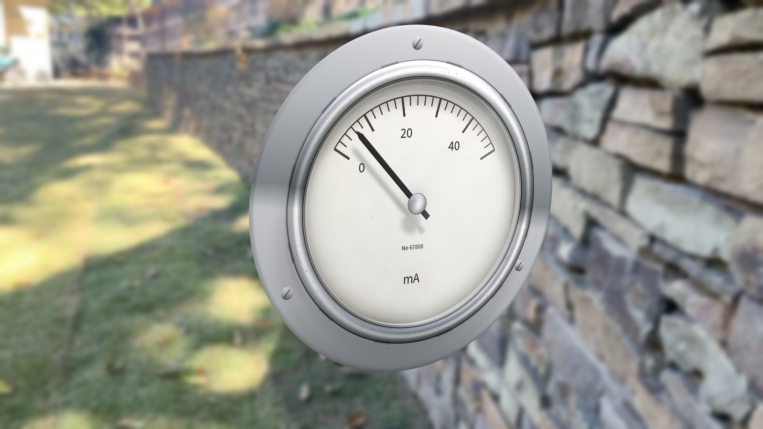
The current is 6; mA
